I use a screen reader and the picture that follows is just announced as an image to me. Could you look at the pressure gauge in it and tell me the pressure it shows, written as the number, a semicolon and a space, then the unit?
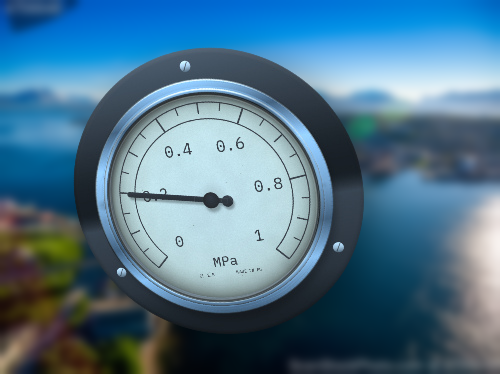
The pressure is 0.2; MPa
